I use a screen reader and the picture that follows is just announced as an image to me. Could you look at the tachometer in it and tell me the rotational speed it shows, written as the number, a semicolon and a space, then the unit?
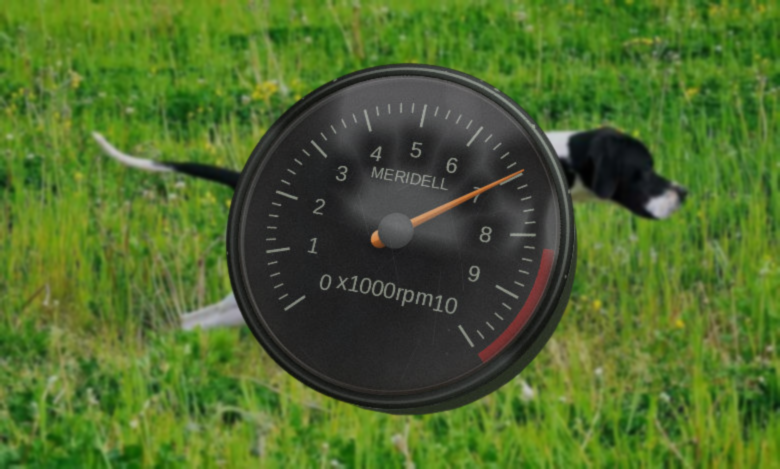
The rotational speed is 7000; rpm
